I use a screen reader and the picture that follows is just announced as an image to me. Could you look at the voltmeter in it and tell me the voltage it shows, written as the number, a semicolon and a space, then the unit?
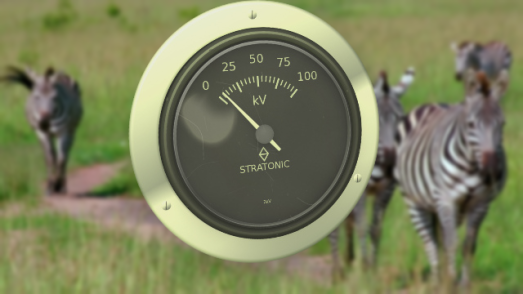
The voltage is 5; kV
